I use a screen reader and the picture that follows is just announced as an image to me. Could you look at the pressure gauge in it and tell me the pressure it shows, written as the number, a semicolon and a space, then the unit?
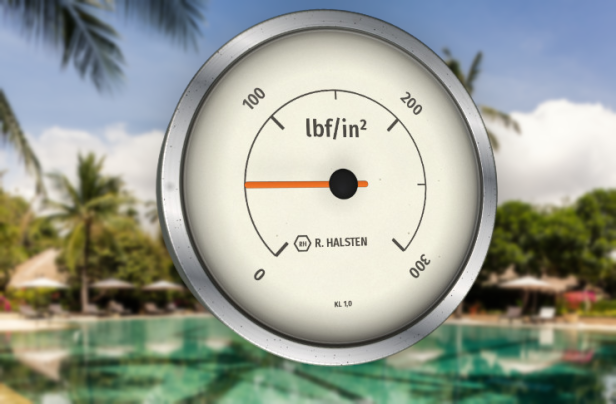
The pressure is 50; psi
